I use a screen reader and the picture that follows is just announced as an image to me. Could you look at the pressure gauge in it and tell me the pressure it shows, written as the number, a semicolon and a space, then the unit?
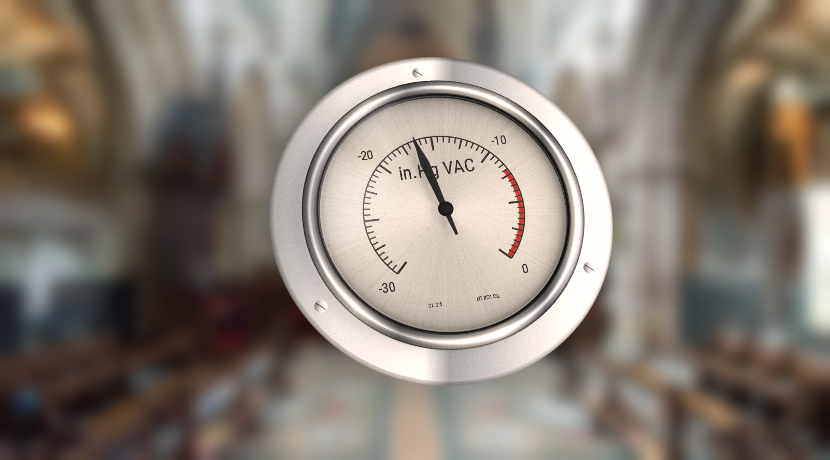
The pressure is -16.5; inHg
